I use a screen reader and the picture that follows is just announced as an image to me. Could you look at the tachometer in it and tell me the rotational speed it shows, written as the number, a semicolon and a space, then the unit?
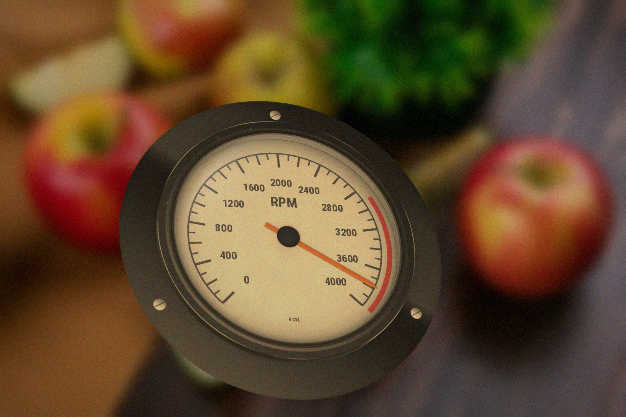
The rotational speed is 3800; rpm
